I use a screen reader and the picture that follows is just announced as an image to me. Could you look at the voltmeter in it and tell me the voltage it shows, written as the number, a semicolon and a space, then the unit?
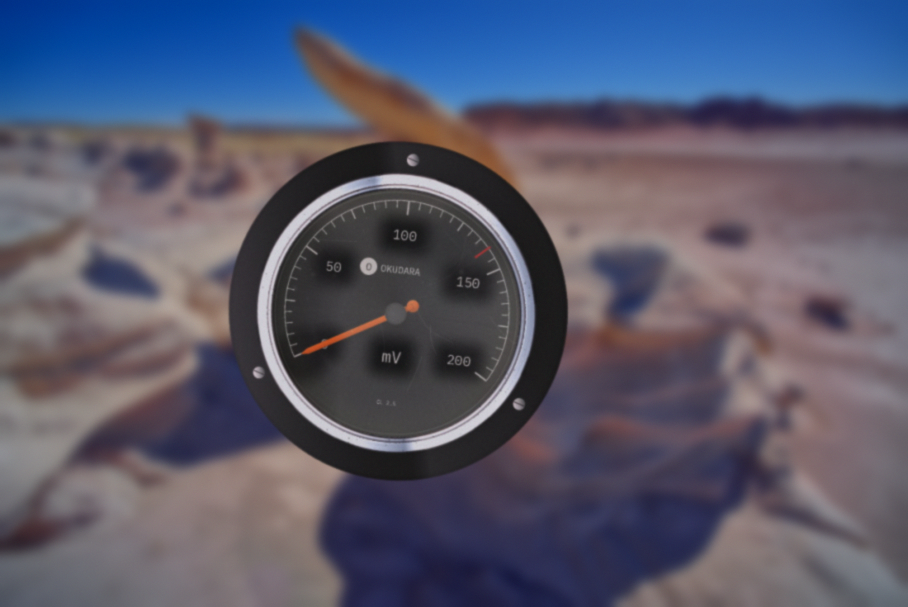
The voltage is 0; mV
